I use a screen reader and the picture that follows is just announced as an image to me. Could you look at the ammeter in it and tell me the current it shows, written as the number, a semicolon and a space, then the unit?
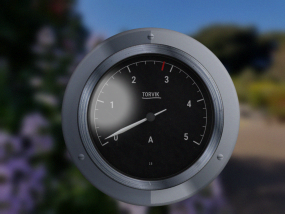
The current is 0.1; A
